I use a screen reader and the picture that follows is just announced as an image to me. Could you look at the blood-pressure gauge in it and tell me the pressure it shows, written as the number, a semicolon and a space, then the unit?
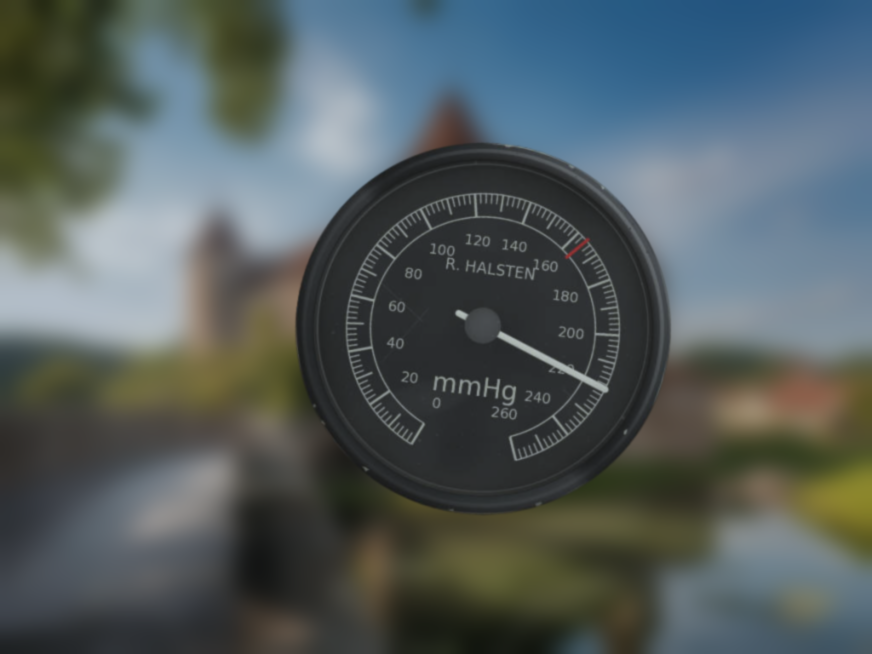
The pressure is 220; mmHg
